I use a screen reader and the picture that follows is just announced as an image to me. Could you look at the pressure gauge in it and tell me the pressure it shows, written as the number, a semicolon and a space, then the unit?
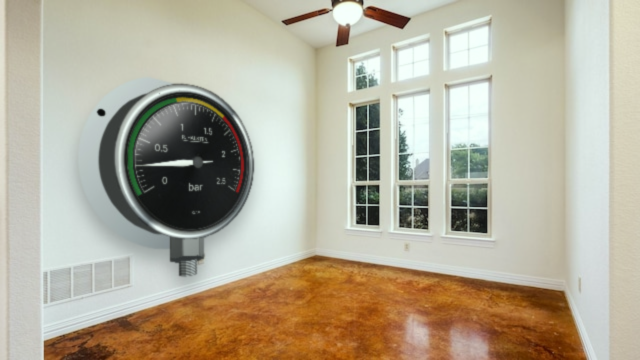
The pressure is 0.25; bar
